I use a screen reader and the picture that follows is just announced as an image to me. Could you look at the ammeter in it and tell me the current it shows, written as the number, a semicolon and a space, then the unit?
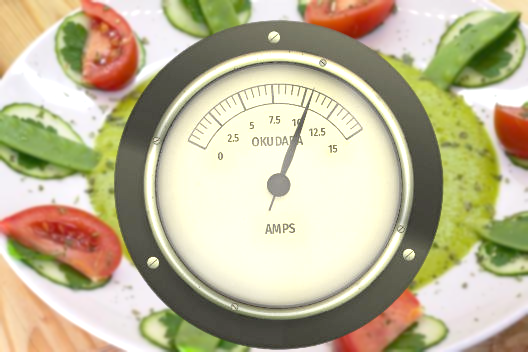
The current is 10.5; A
